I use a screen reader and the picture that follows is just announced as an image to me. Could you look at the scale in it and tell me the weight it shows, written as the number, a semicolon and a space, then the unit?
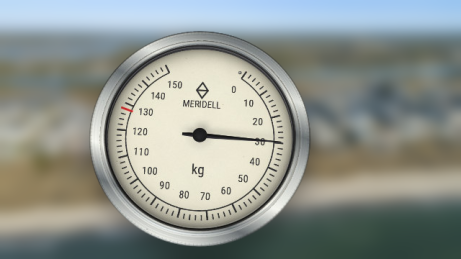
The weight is 30; kg
